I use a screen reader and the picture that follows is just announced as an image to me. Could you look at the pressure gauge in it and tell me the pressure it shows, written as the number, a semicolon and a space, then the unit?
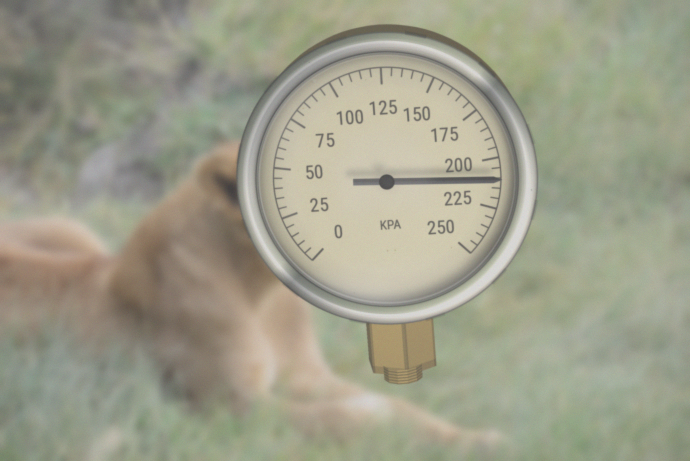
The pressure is 210; kPa
